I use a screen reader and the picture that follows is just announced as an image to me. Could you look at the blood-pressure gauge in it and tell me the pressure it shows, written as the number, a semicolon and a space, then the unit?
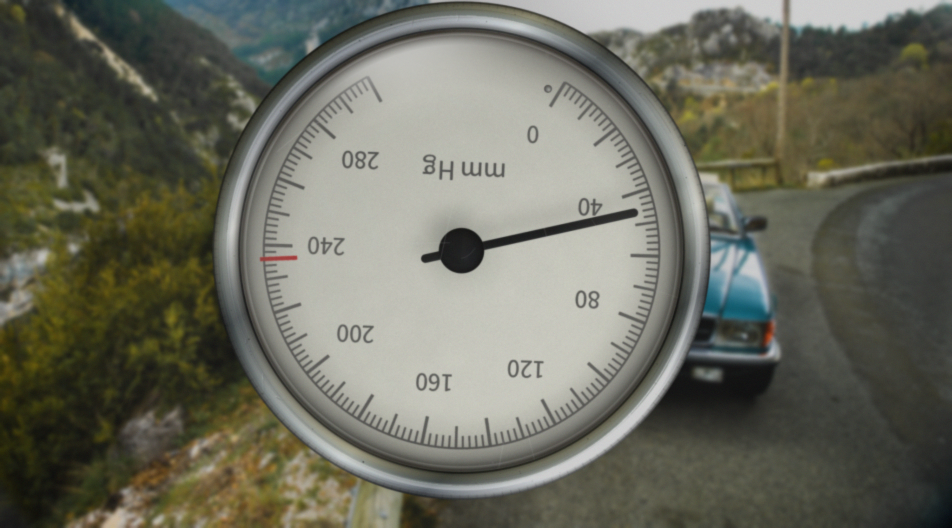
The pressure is 46; mmHg
